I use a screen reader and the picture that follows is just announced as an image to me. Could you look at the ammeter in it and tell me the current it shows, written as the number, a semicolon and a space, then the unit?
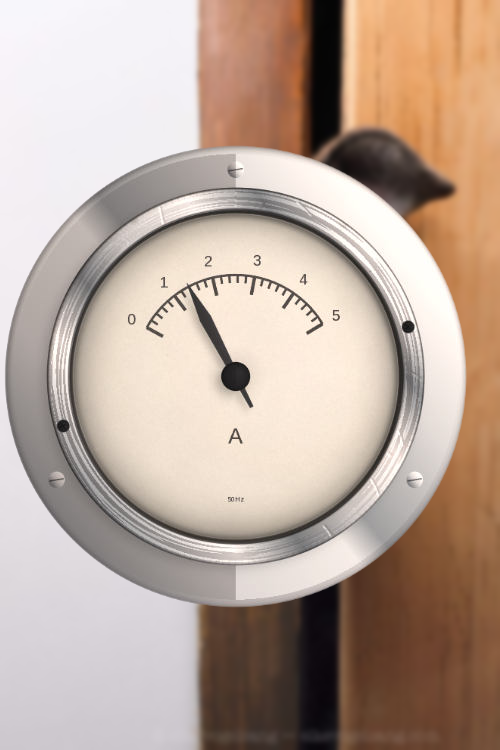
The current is 1.4; A
